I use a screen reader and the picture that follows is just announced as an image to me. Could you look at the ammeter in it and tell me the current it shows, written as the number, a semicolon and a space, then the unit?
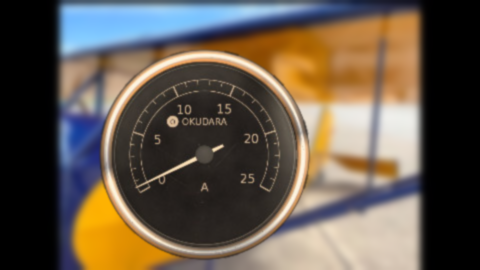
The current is 0.5; A
